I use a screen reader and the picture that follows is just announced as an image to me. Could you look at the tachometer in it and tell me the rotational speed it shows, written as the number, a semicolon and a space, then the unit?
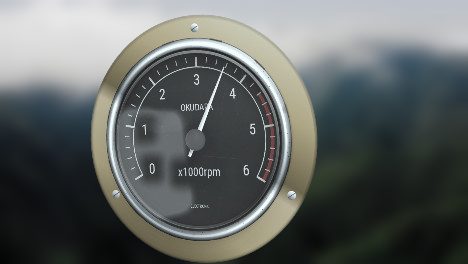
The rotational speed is 3600; rpm
